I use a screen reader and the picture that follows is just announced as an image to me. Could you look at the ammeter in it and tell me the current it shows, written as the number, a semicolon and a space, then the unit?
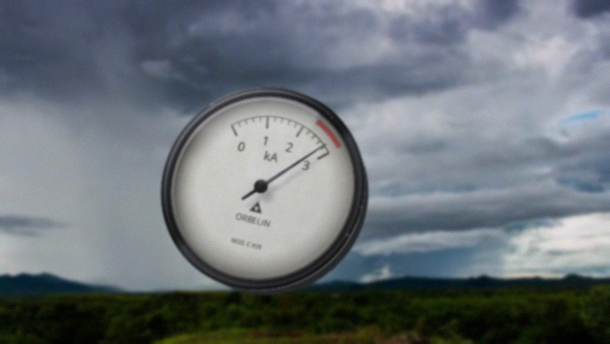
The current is 2.8; kA
